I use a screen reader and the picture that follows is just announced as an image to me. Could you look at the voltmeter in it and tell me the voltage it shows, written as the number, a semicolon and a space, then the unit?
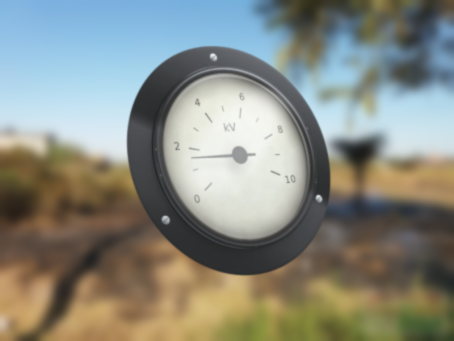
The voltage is 1.5; kV
